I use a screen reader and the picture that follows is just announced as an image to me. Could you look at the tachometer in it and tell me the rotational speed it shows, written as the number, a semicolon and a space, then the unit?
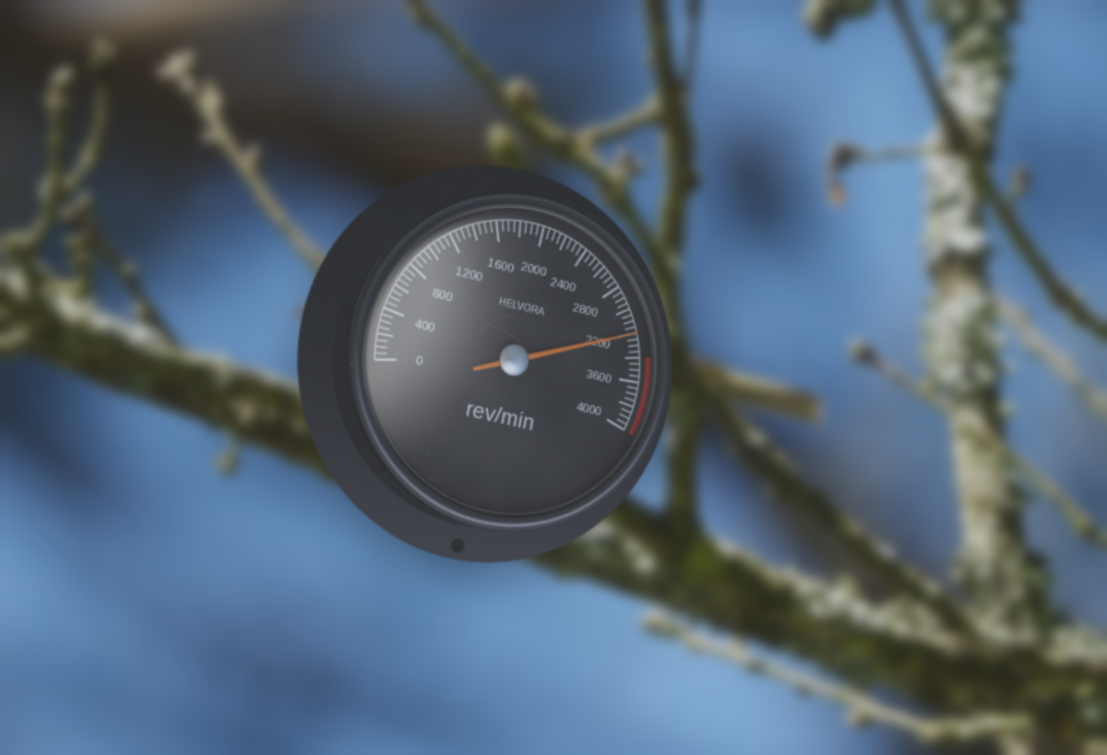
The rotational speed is 3200; rpm
